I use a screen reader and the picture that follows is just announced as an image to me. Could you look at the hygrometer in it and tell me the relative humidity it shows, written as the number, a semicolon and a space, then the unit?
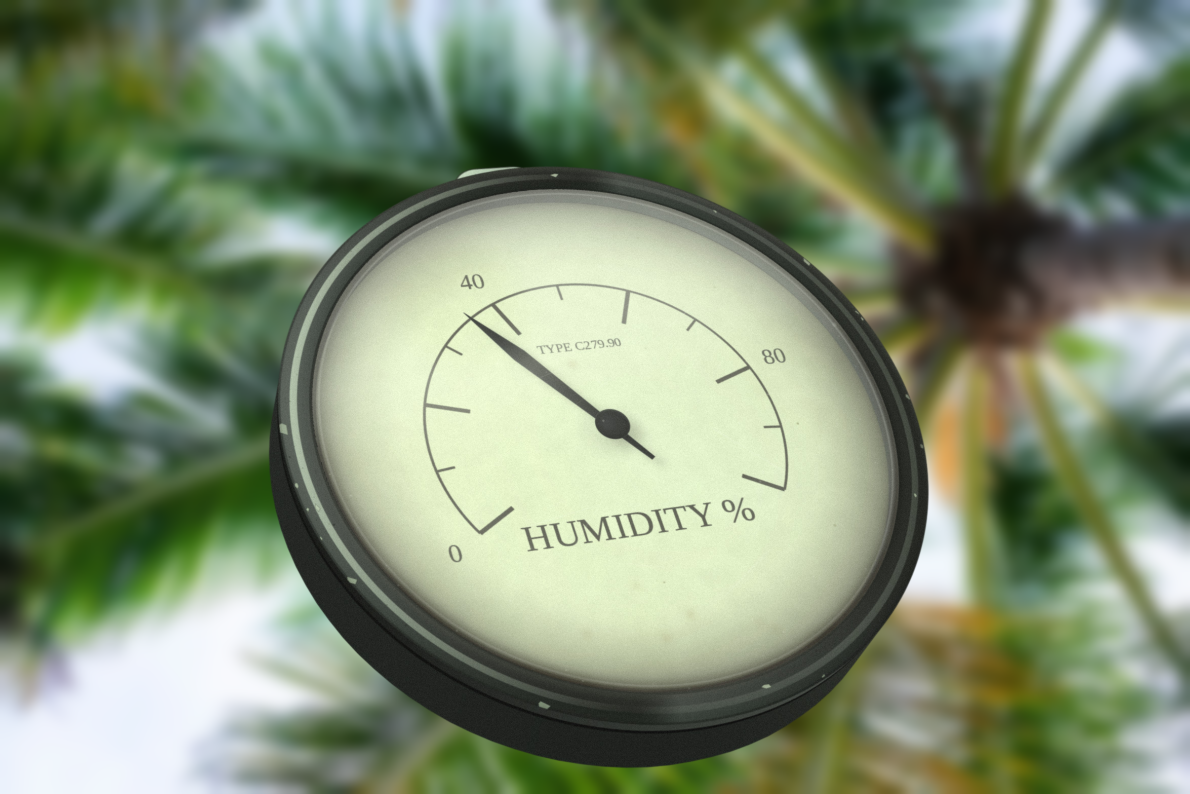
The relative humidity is 35; %
